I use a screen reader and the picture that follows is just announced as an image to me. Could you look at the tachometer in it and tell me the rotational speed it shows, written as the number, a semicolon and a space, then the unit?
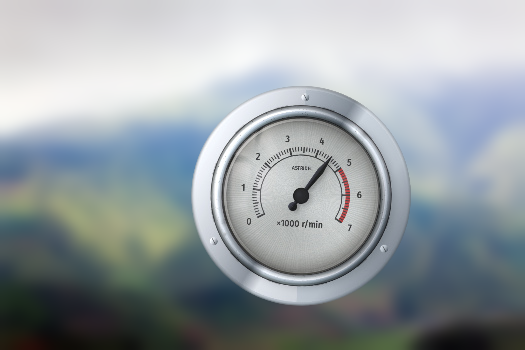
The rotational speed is 4500; rpm
